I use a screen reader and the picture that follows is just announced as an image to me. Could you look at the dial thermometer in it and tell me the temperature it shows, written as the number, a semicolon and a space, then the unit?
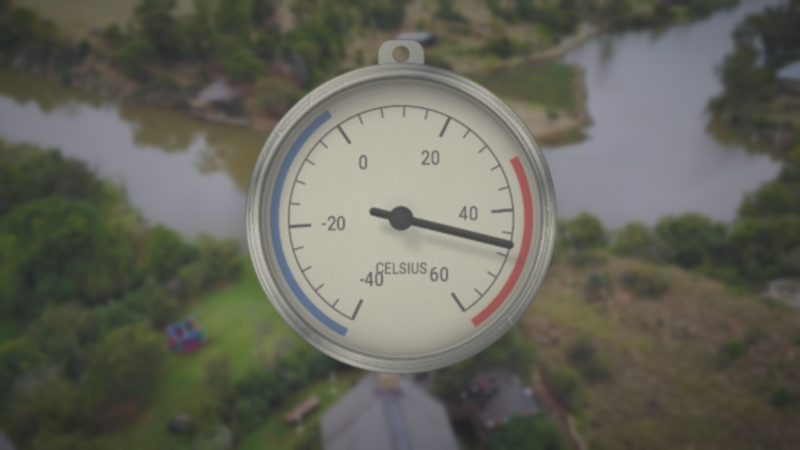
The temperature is 46; °C
